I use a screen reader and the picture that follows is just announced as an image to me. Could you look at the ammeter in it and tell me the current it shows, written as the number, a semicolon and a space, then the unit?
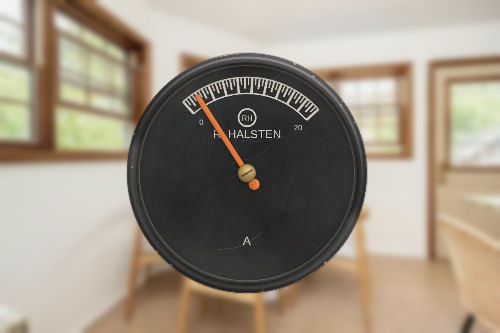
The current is 2; A
